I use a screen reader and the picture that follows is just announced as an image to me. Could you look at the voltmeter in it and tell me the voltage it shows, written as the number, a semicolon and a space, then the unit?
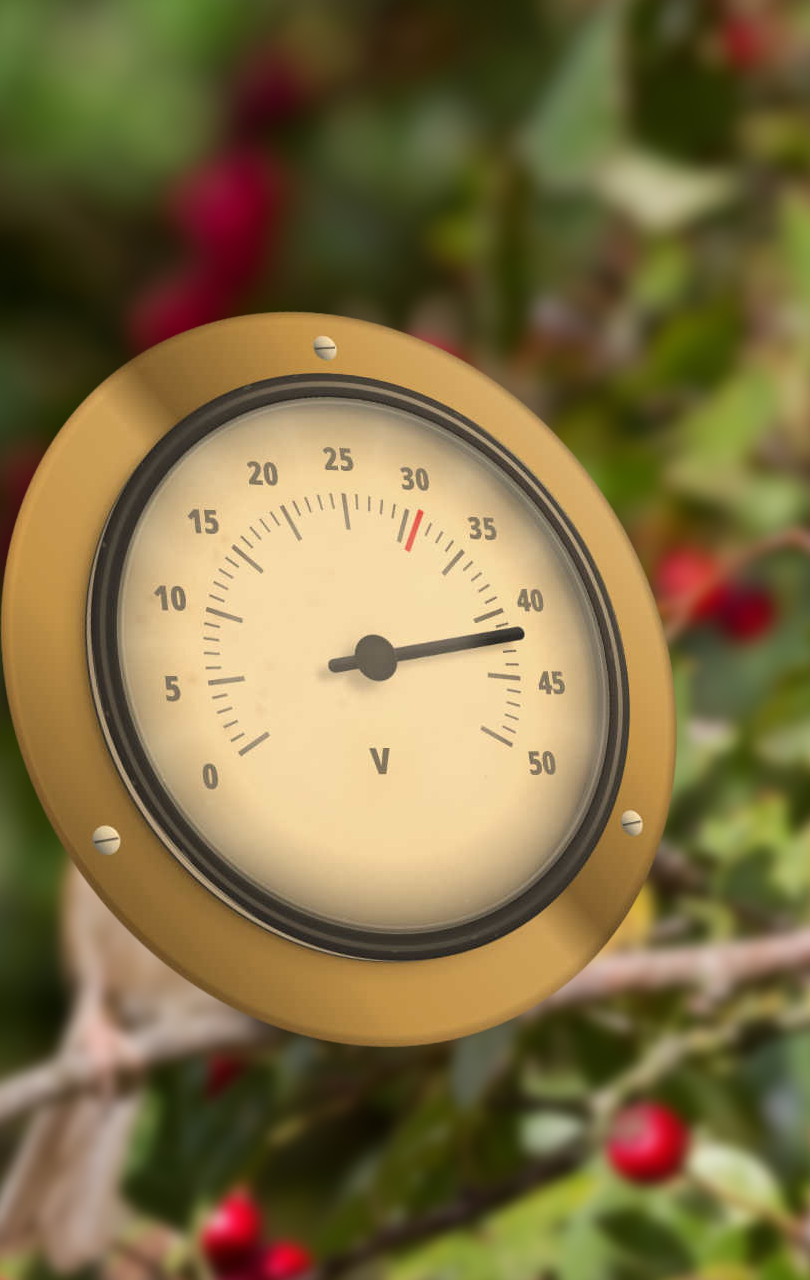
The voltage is 42; V
